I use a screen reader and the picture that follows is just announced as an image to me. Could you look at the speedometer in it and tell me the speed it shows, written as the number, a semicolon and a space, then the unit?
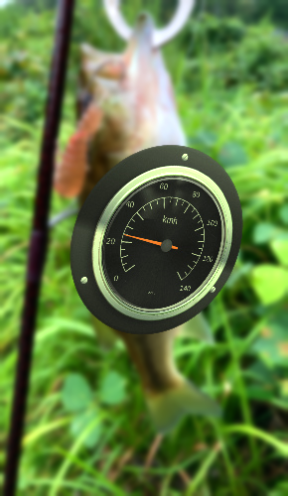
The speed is 25; km/h
